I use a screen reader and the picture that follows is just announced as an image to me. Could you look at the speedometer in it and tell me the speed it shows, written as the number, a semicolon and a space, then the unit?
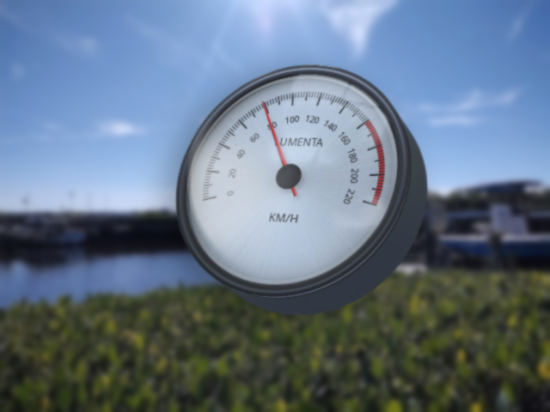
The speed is 80; km/h
